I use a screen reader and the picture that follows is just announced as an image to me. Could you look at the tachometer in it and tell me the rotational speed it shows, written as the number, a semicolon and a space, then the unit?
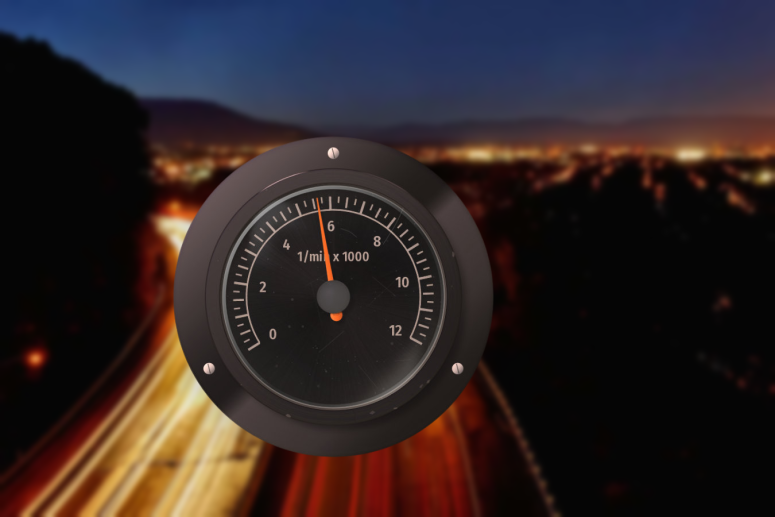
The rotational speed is 5625; rpm
